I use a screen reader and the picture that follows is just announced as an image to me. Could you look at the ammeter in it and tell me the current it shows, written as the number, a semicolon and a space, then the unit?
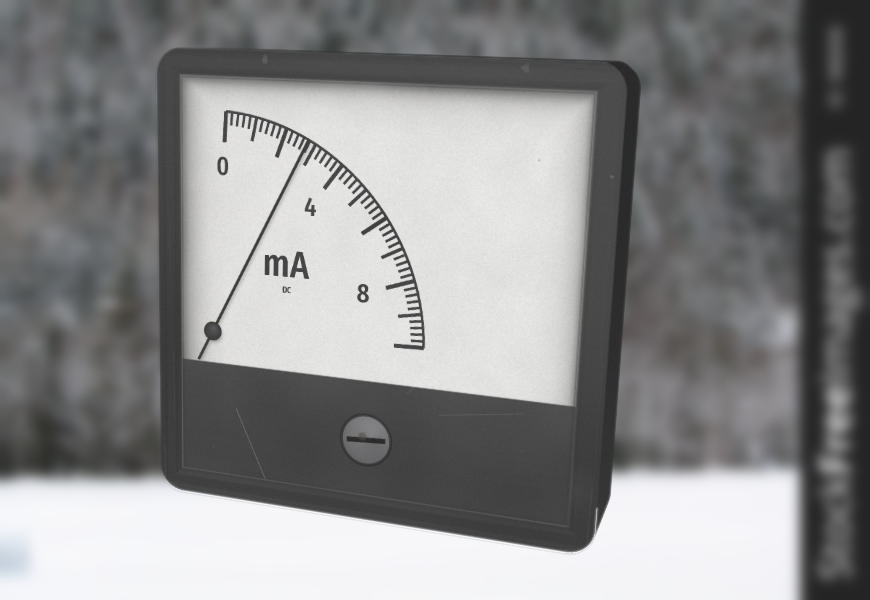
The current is 2.8; mA
